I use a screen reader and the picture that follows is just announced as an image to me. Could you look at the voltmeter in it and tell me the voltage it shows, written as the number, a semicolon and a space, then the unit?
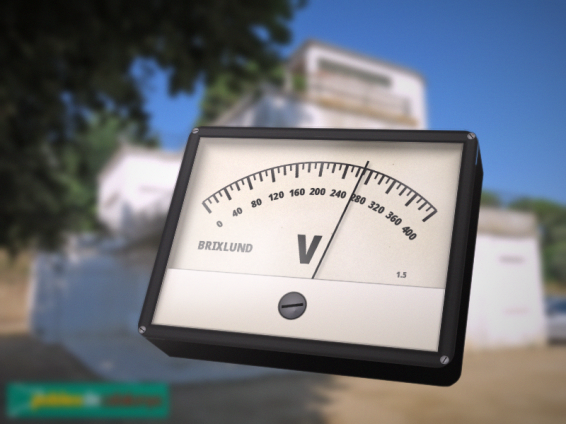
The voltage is 270; V
